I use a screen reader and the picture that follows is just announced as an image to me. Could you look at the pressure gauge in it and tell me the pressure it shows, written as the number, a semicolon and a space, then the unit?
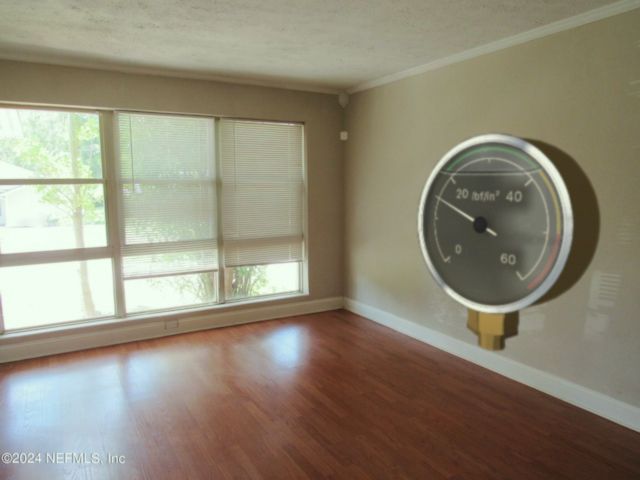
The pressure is 15; psi
